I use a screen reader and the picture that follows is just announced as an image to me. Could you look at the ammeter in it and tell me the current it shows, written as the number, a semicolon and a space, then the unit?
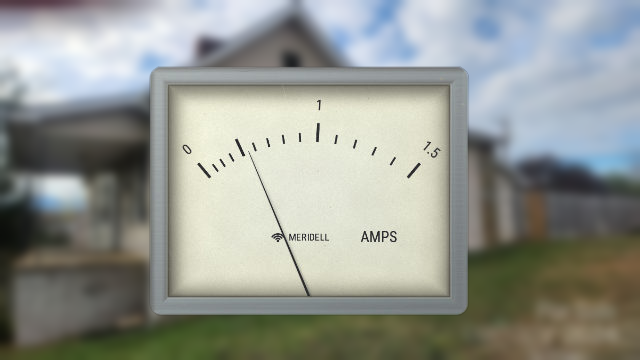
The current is 0.55; A
